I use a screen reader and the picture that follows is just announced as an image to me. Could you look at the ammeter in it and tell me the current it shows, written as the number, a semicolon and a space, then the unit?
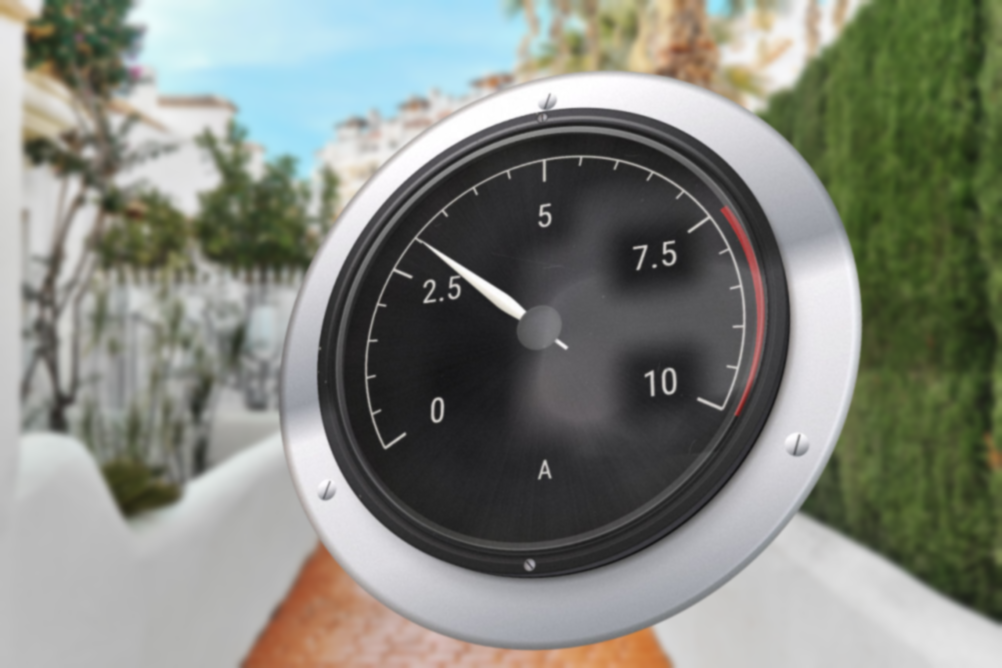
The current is 3; A
